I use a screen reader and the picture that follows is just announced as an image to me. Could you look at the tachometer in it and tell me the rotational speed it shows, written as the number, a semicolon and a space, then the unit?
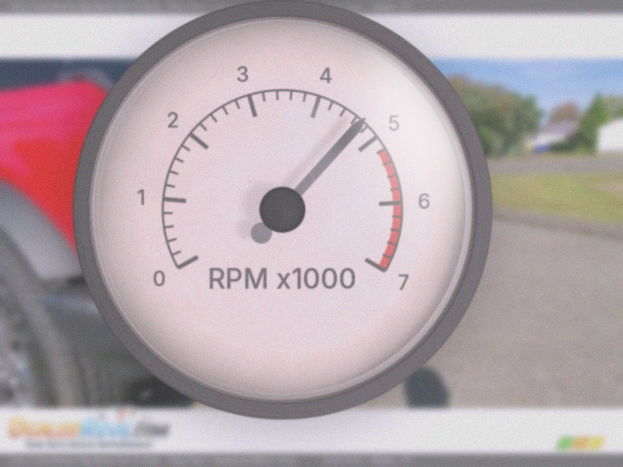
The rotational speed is 4700; rpm
